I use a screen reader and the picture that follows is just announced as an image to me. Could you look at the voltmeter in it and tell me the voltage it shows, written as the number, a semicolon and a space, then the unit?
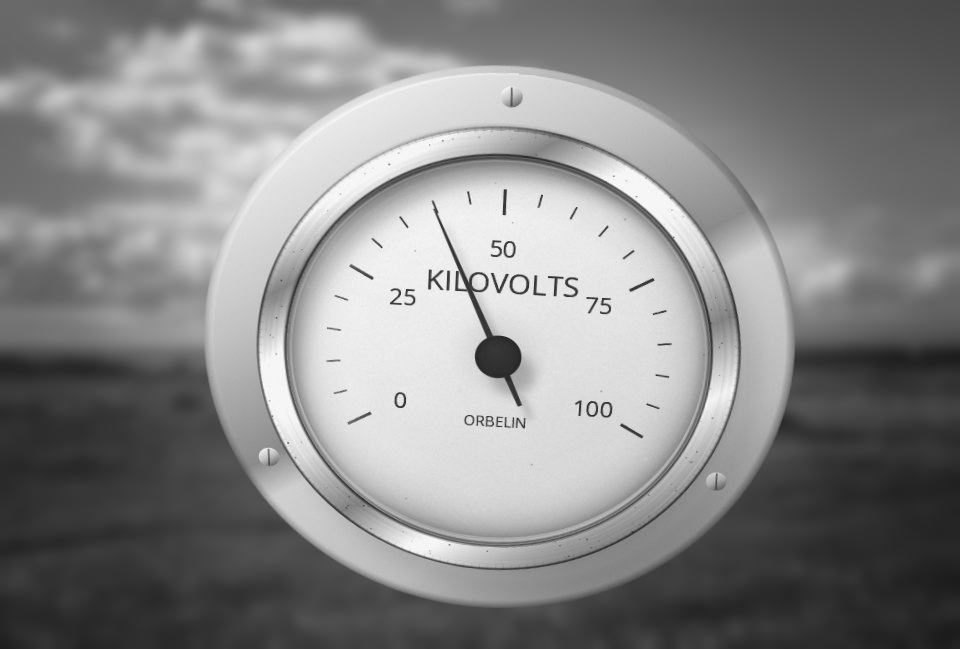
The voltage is 40; kV
